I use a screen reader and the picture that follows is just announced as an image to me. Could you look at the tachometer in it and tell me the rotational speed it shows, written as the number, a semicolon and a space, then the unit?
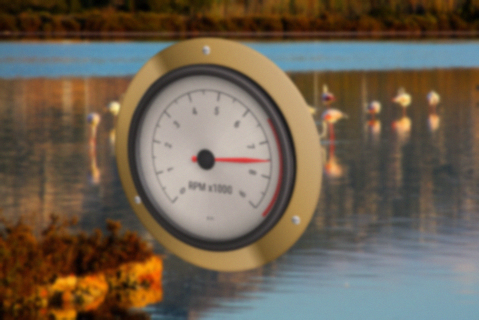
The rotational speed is 7500; rpm
